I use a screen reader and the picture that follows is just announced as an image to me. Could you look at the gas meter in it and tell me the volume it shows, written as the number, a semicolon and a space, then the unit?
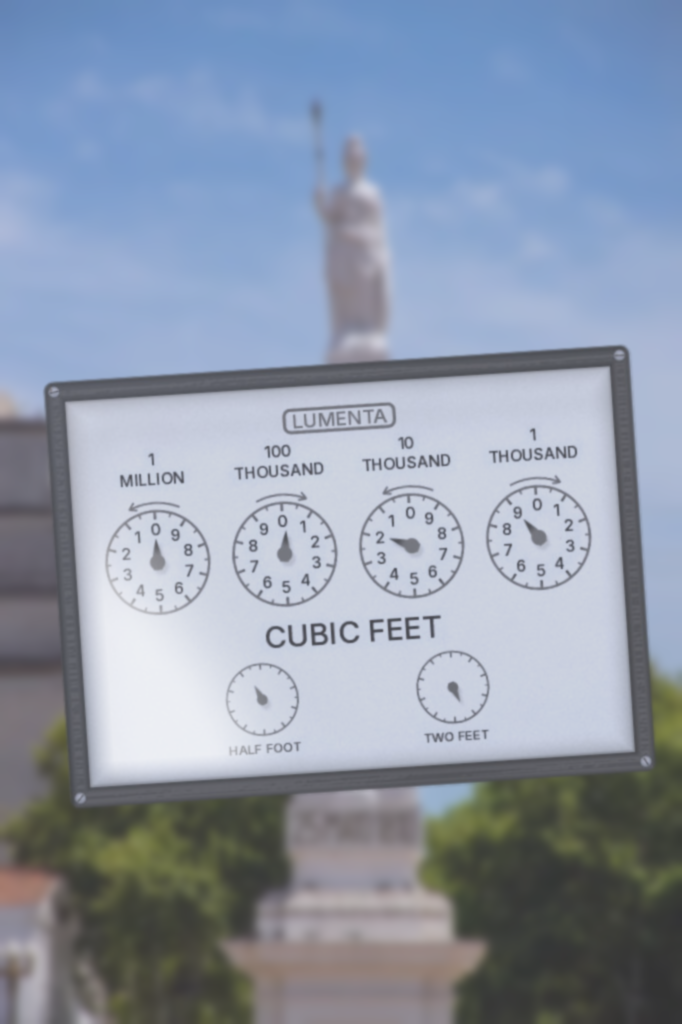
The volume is 1900; ft³
